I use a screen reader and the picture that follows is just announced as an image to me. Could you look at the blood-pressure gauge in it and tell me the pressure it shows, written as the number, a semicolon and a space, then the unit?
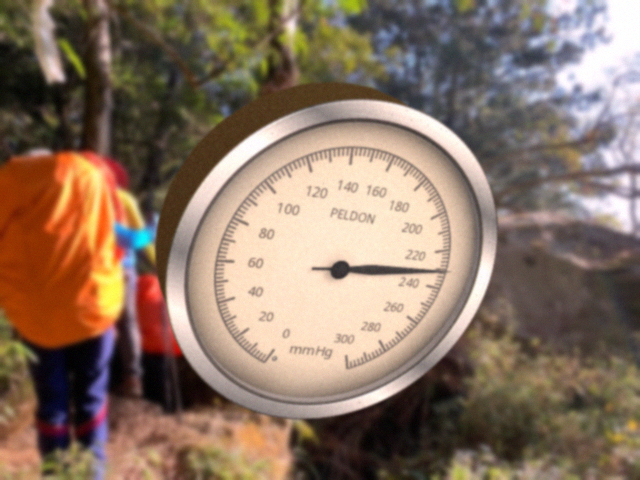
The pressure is 230; mmHg
